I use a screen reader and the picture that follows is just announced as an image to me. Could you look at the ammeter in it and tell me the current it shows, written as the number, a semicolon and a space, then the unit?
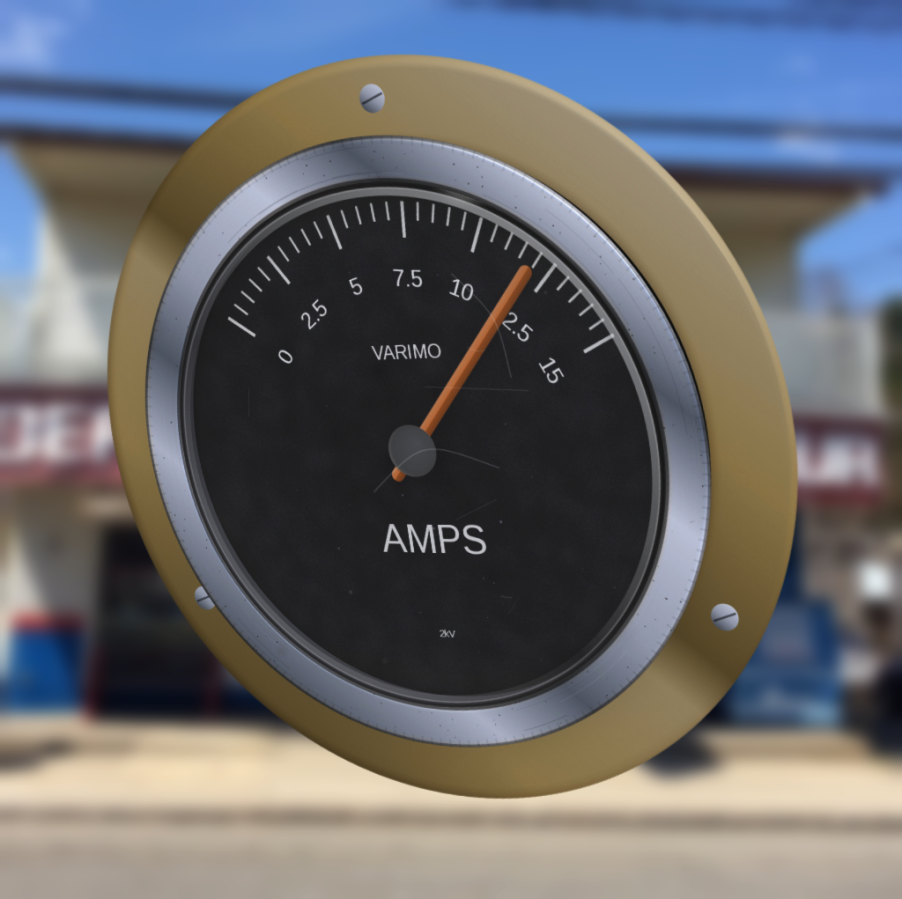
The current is 12; A
